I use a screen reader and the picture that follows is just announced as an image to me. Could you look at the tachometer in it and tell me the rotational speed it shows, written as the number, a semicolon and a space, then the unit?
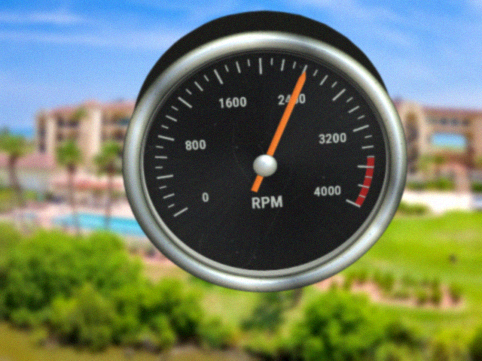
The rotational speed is 2400; rpm
